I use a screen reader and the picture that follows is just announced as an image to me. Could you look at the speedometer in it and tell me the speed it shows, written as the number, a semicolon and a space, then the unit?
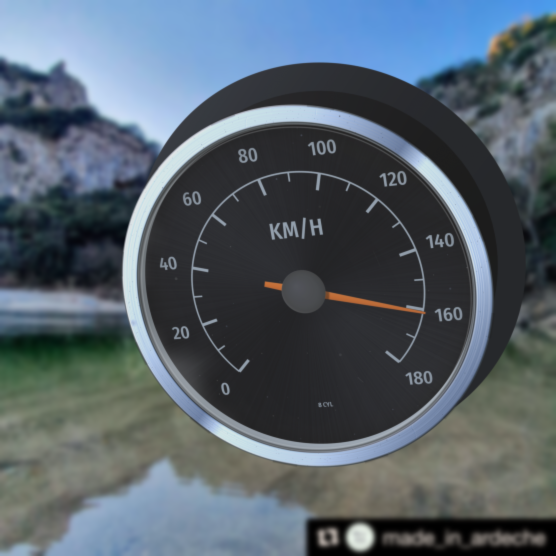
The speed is 160; km/h
